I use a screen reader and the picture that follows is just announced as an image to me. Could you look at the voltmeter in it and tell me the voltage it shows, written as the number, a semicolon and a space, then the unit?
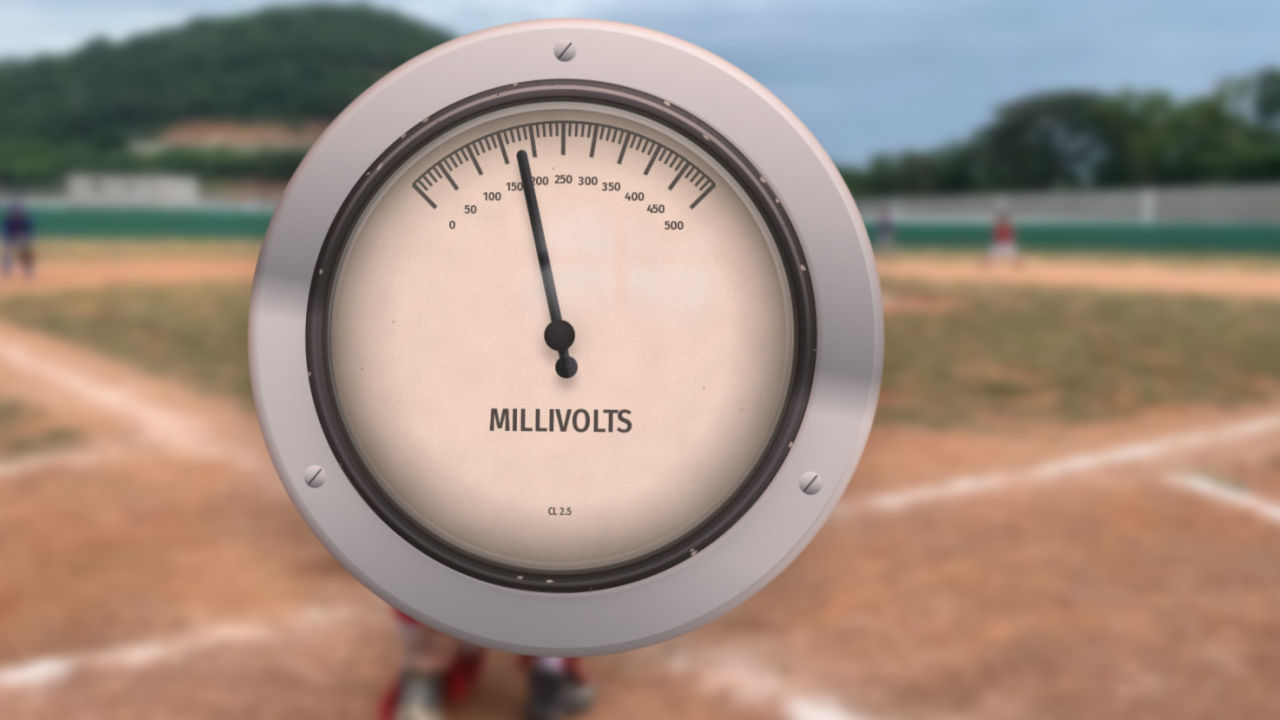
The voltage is 180; mV
